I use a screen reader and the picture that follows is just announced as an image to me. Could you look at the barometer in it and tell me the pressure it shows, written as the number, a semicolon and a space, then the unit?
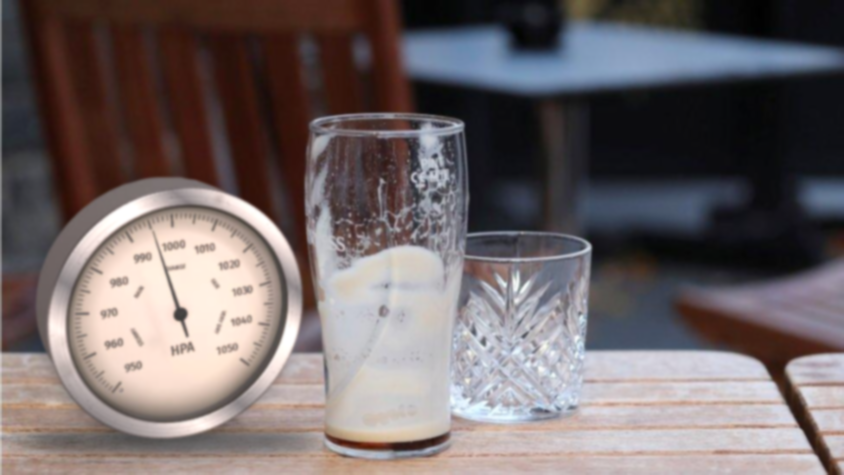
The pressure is 995; hPa
